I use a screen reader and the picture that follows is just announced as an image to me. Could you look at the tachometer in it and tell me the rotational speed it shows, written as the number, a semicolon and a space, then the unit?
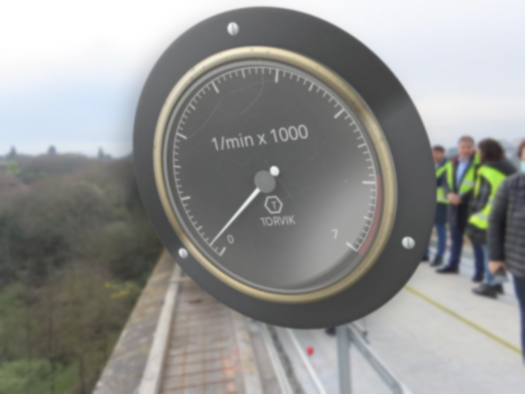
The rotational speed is 200; rpm
